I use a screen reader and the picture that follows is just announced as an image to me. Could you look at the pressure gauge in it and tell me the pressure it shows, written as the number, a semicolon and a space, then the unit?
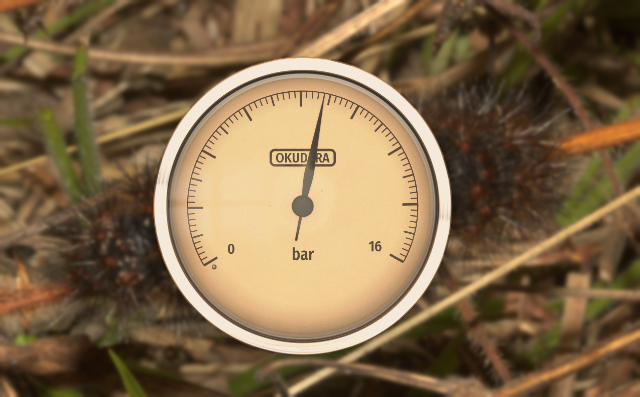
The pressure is 8.8; bar
